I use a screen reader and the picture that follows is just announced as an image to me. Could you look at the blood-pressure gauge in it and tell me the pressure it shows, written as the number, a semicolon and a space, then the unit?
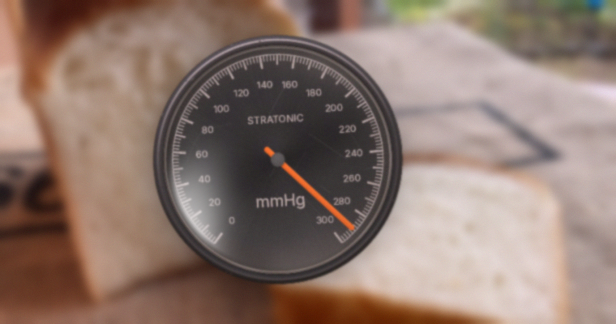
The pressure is 290; mmHg
